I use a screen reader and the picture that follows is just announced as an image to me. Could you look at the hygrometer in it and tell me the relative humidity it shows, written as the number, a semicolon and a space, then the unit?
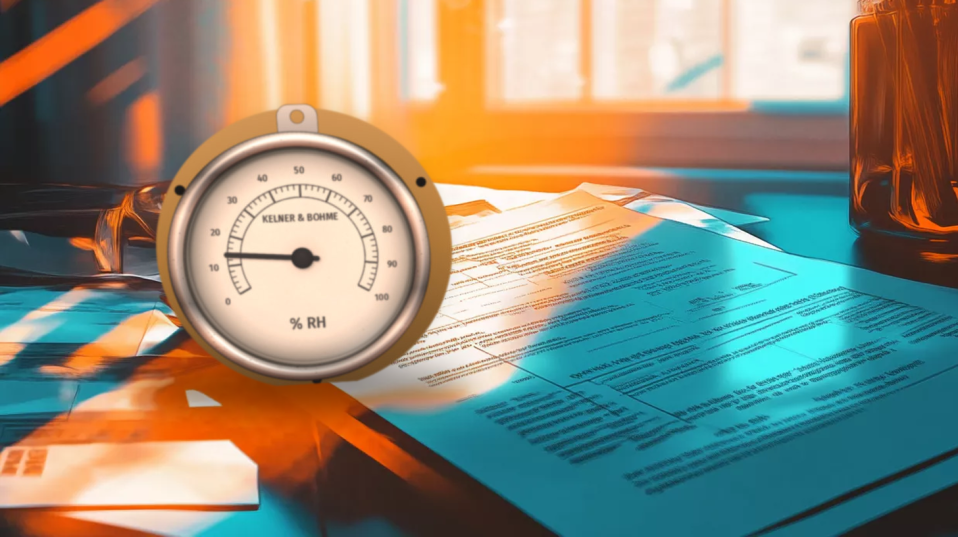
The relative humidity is 14; %
